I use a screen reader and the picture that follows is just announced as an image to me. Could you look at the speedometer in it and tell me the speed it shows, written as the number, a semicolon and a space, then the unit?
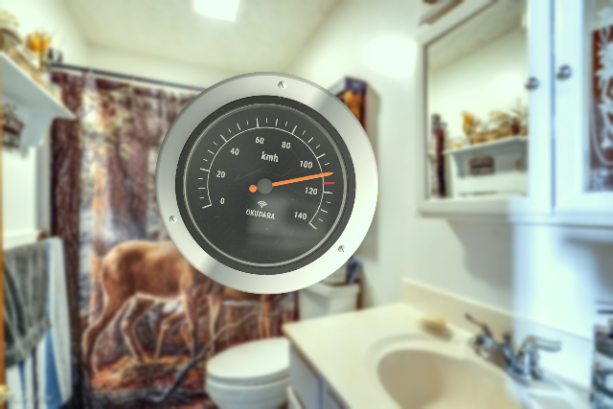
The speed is 110; km/h
